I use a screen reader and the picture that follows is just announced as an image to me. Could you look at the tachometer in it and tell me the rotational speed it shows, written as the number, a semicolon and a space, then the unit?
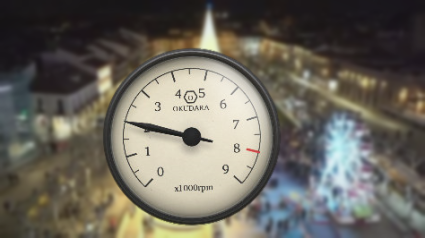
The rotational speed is 2000; rpm
